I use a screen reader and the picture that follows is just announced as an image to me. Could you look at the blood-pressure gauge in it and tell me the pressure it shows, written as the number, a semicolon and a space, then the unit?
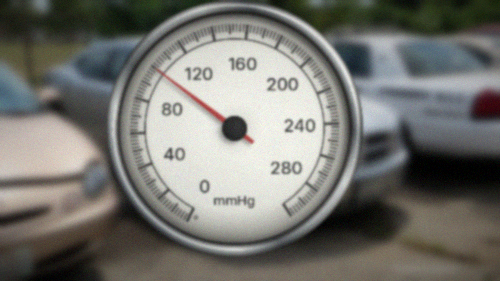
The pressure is 100; mmHg
